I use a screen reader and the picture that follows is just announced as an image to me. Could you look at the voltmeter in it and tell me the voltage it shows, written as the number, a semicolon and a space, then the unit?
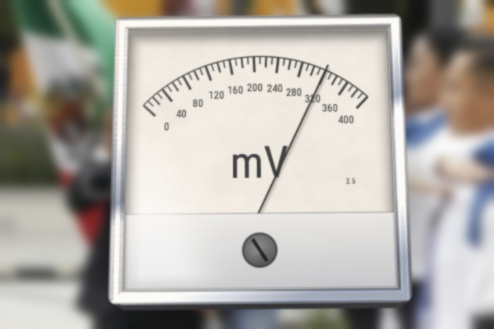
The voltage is 320; mV
